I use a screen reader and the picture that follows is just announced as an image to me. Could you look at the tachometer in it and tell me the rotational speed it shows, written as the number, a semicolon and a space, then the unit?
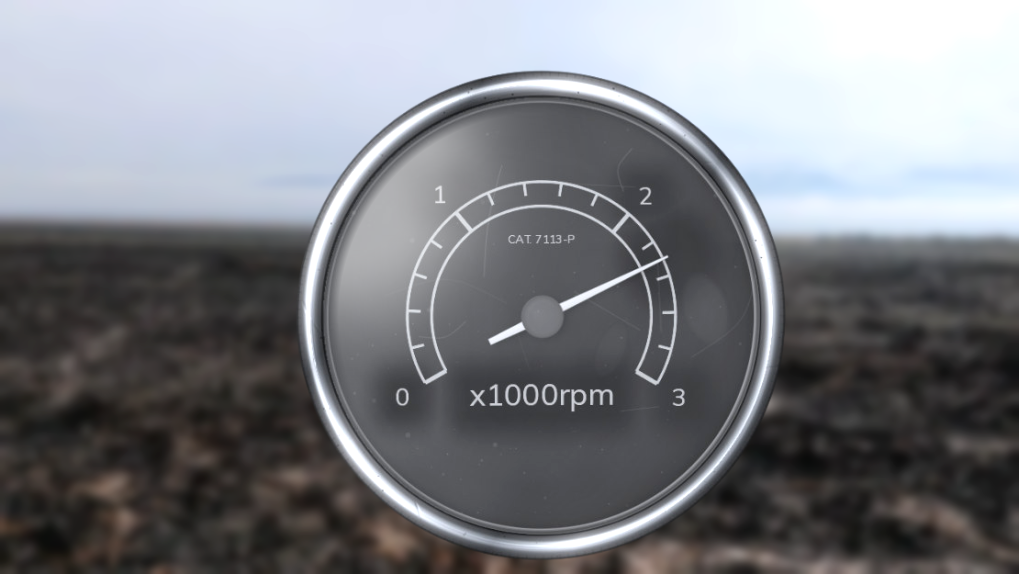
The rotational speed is 2300; rpm
